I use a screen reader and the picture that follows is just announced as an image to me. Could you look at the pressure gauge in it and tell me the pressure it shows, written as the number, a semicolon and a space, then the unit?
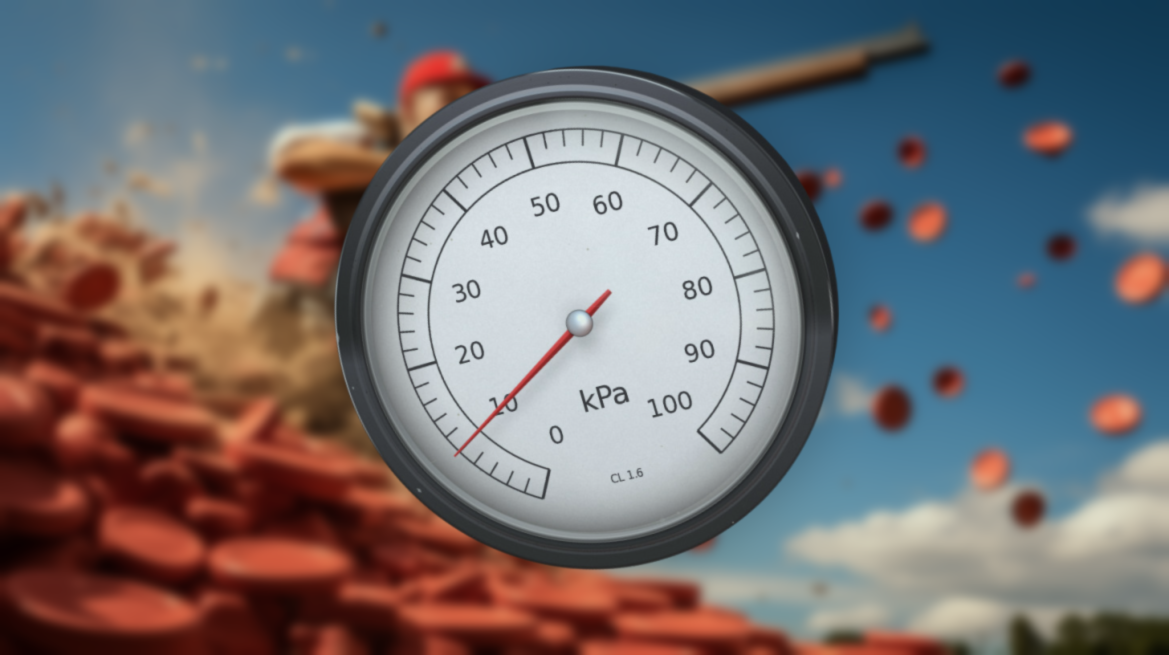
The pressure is 10; kPa
